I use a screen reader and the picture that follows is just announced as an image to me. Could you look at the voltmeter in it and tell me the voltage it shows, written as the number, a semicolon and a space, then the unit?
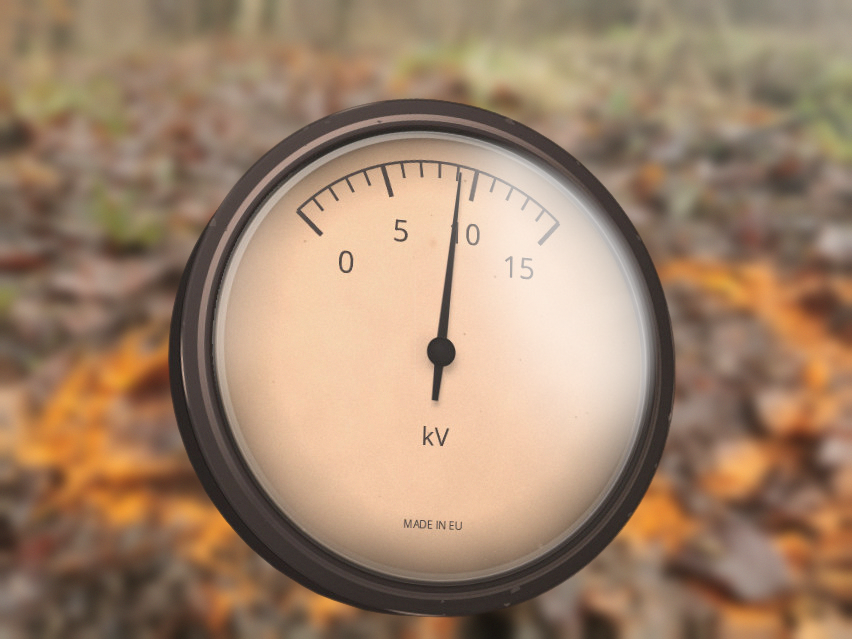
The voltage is 9; kV
